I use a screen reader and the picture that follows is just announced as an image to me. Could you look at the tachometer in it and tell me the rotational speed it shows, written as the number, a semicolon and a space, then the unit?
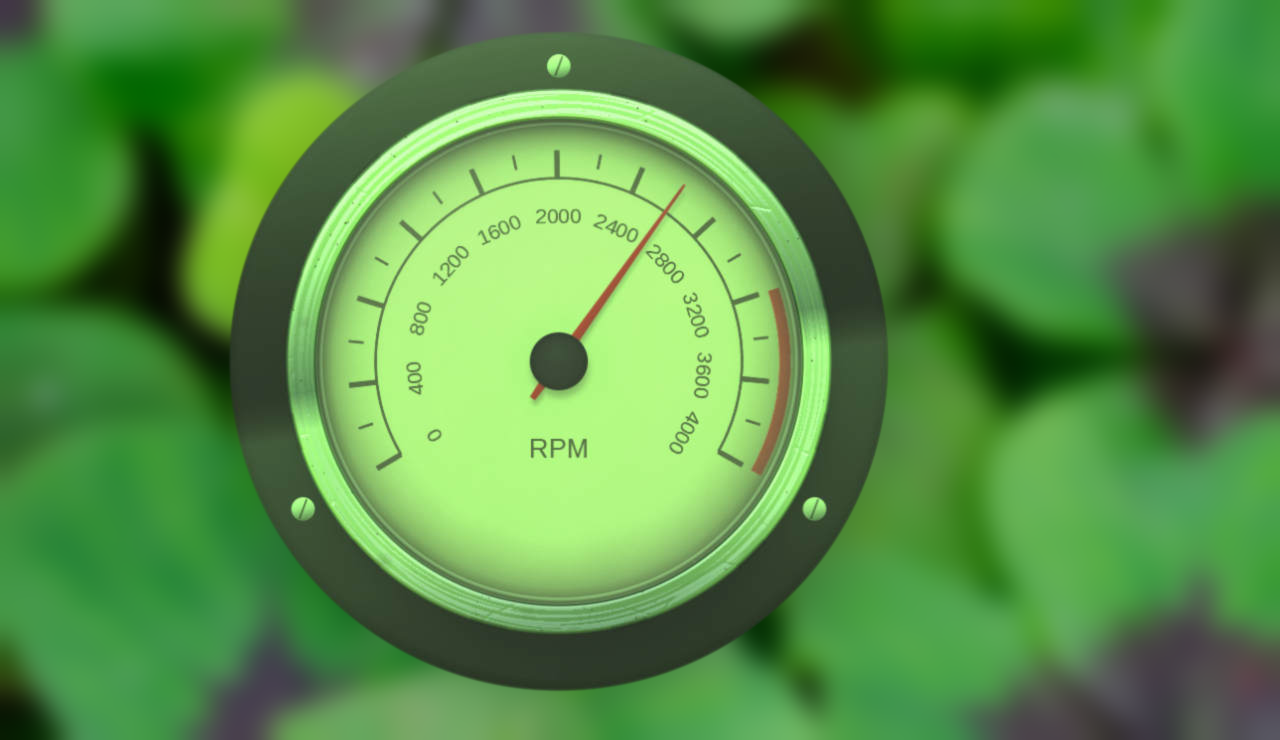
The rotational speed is 2600; rpm
